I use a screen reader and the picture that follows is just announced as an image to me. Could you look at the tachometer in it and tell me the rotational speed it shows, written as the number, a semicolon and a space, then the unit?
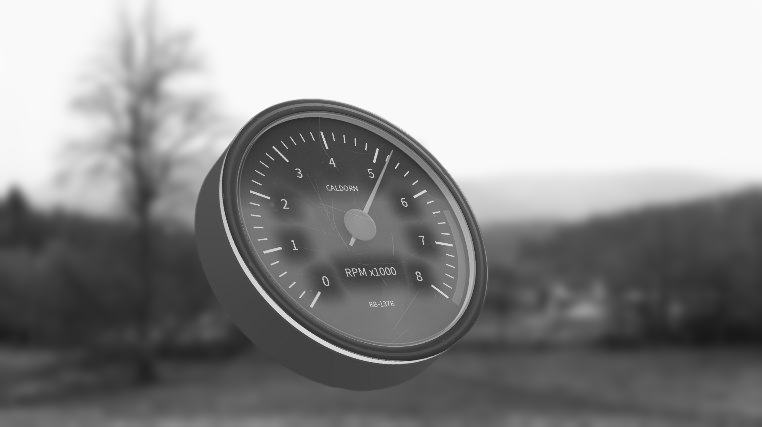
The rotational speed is 5200; rpm
